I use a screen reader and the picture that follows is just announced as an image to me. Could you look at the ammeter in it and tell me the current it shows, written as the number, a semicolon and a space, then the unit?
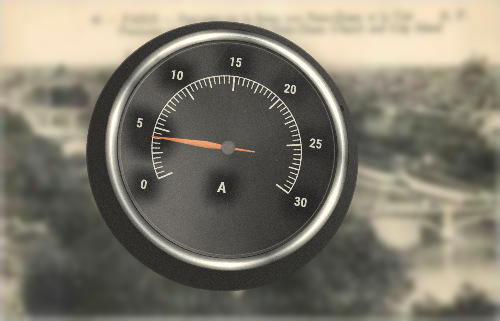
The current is 4; A
